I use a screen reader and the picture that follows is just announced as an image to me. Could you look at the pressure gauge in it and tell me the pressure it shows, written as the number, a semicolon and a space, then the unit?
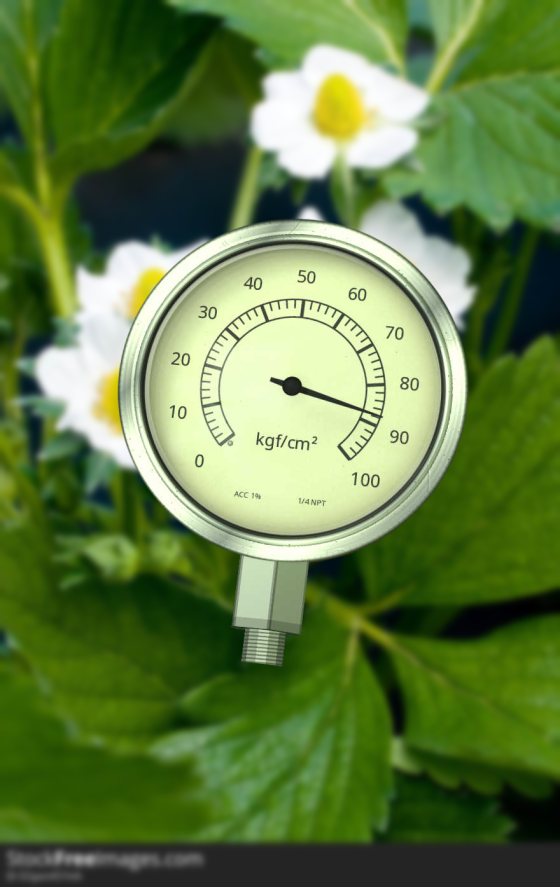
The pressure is 88; kg/cm²
